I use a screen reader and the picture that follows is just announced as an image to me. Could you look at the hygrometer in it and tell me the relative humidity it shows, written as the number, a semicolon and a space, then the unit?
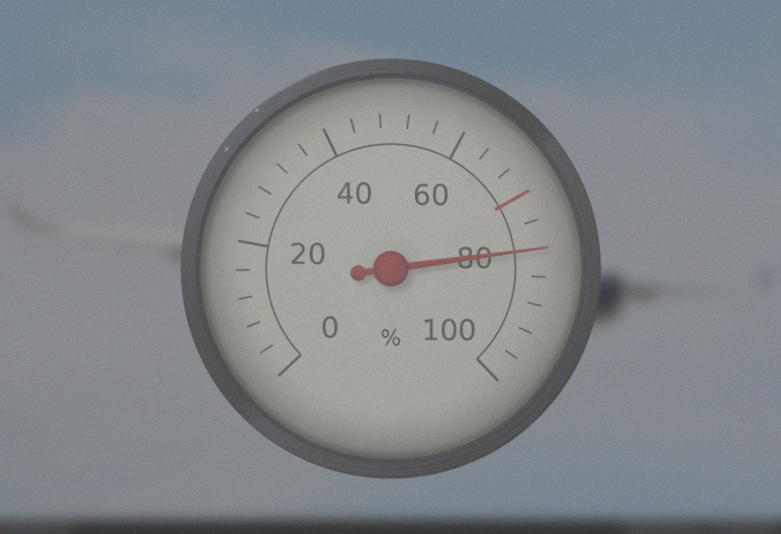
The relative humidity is 80; %
